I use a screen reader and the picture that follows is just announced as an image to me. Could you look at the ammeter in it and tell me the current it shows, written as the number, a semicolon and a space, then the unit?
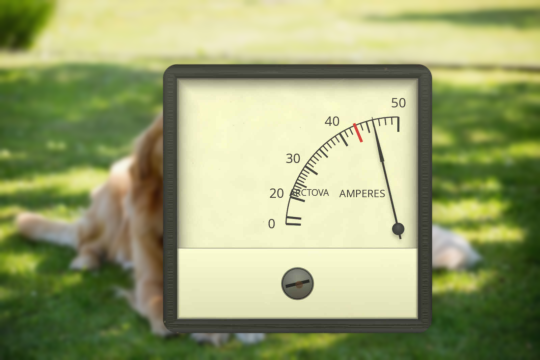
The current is 46; A
